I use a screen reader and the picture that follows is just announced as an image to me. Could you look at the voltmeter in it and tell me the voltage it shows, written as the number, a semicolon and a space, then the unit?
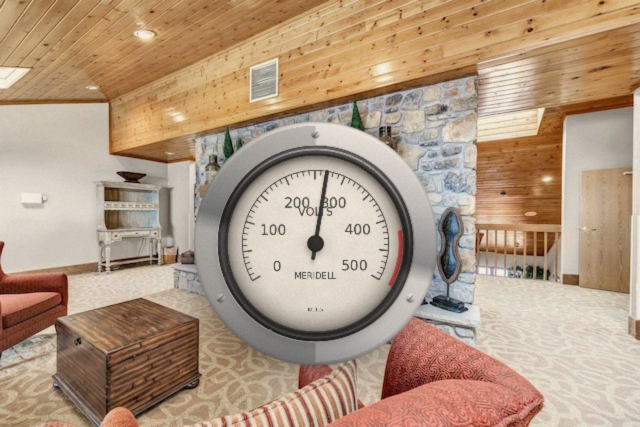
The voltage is 270; V
